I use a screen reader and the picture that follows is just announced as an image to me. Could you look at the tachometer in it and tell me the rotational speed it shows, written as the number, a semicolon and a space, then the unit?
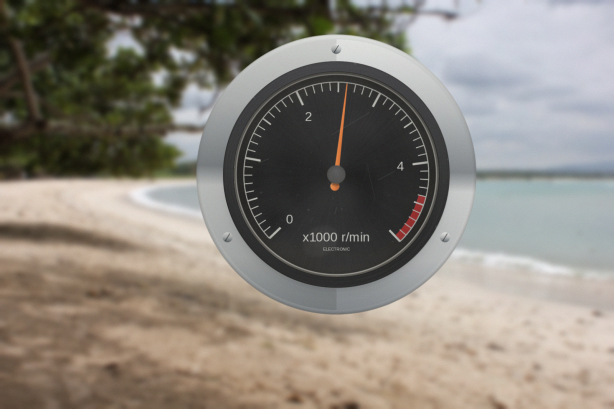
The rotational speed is 2600; rpm
